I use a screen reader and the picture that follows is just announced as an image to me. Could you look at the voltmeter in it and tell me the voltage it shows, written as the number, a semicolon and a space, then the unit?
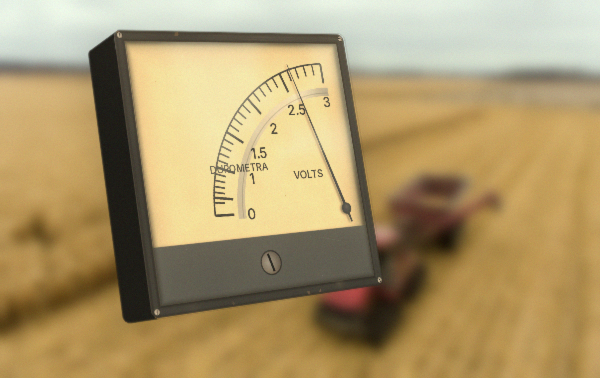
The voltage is 2.6; V
